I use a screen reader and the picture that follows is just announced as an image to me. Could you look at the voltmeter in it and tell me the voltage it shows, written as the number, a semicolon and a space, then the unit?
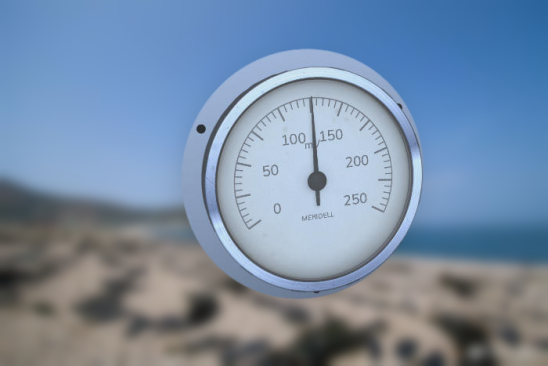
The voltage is 125; mV
